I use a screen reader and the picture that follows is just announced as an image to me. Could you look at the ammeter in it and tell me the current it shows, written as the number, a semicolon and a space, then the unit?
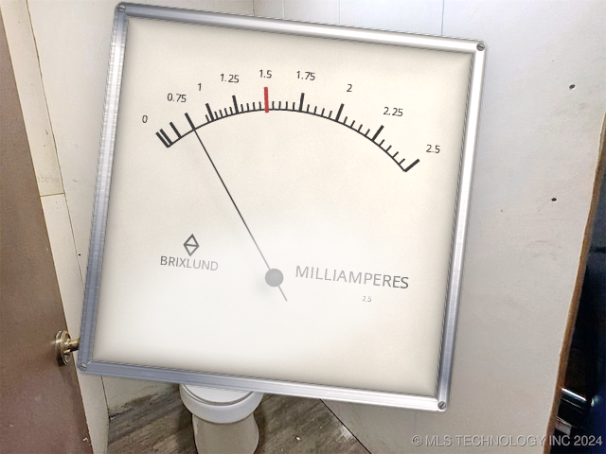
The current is 0.75; mA
